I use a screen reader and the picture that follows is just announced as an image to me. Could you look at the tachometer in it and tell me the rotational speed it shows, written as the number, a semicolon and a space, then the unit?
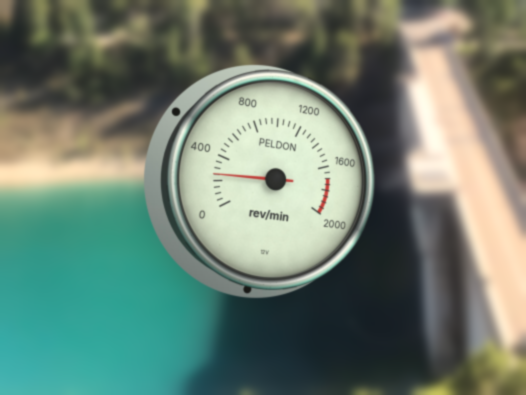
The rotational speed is 250; rpm
